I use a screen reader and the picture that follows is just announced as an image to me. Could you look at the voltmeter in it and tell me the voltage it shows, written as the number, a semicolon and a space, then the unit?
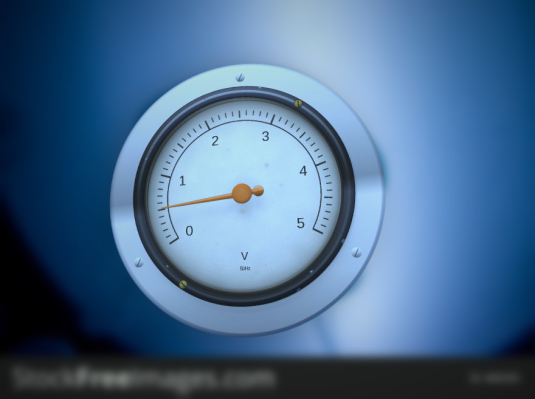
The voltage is 0.5; V
